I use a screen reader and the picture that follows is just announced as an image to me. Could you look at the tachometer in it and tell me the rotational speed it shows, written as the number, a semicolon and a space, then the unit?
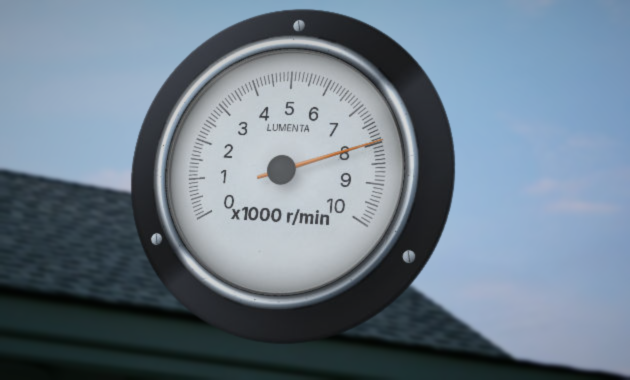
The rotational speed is 8000; rpm
